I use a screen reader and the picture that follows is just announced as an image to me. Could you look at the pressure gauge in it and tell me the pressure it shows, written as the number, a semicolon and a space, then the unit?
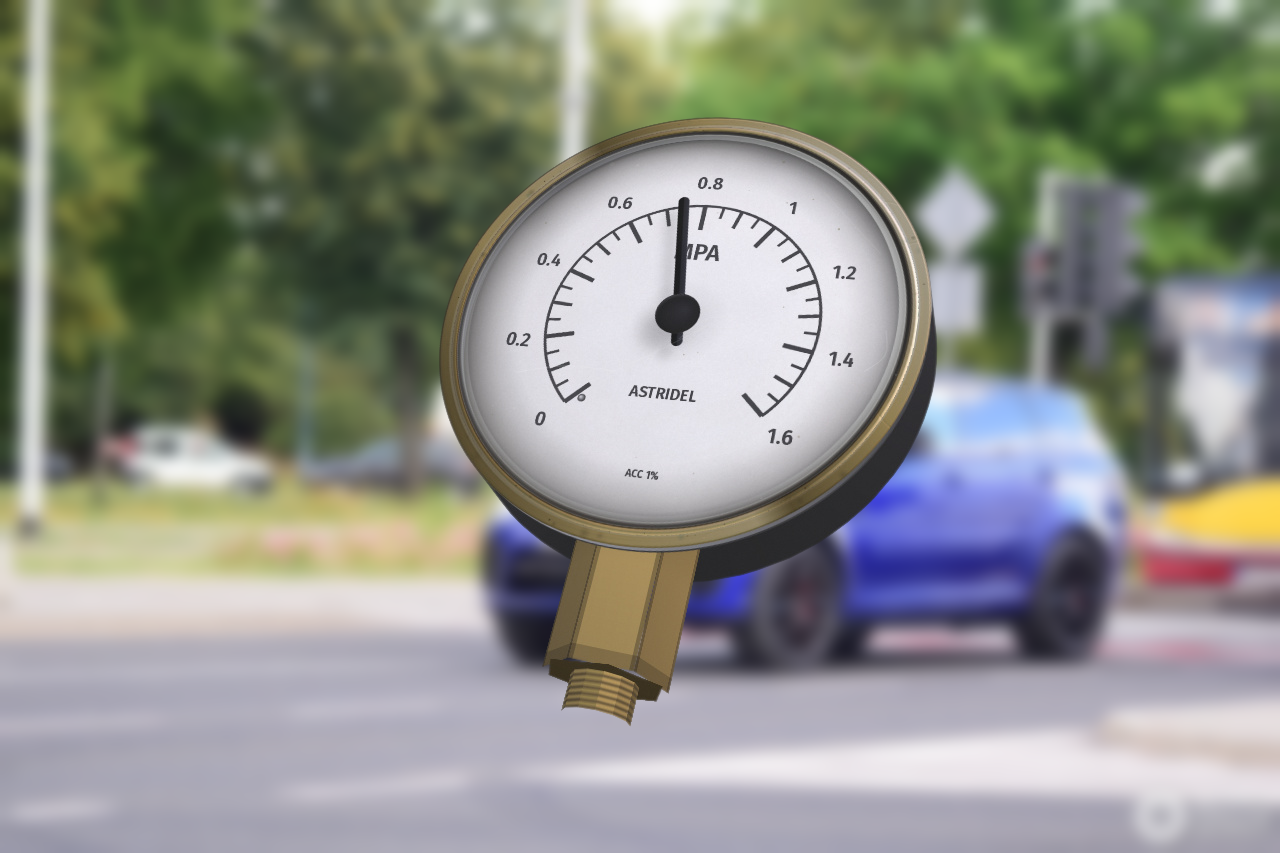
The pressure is 0.75; MPa
